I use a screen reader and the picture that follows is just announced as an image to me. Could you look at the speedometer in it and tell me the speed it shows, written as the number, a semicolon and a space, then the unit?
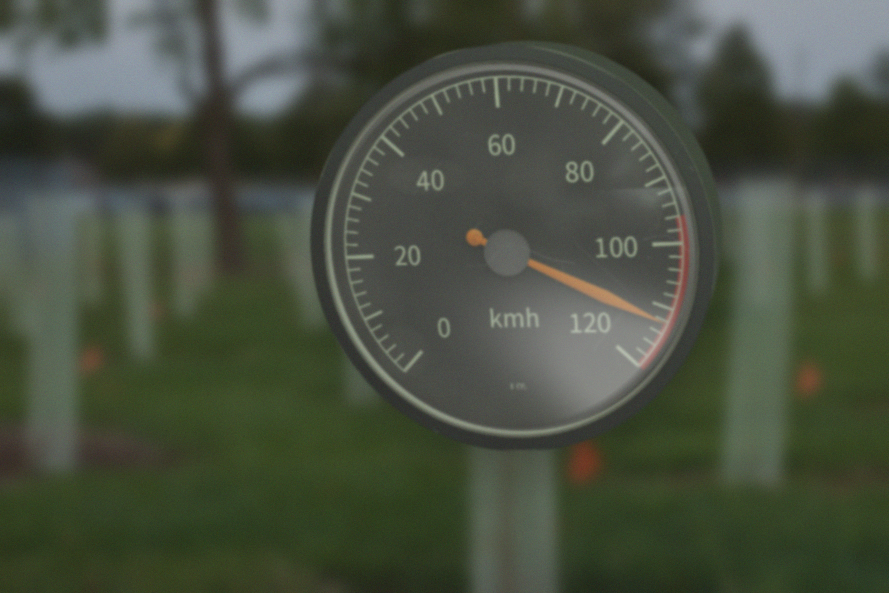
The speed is 112; km/h
